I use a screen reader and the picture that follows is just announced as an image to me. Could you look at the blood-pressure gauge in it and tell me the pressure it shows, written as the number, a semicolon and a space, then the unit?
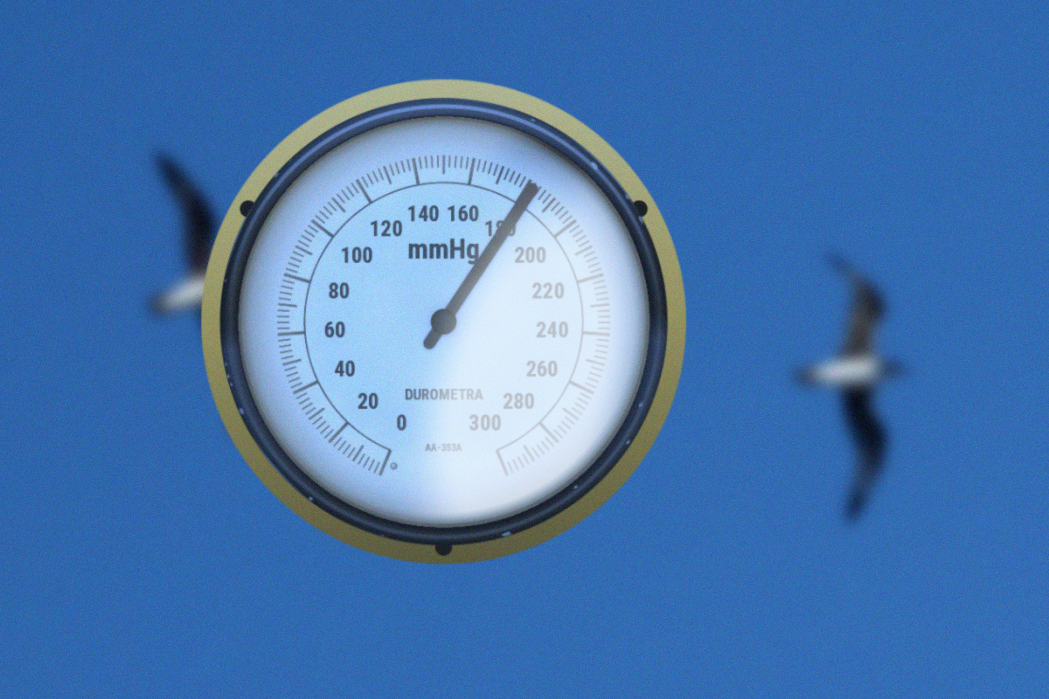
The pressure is 182; mmHg
